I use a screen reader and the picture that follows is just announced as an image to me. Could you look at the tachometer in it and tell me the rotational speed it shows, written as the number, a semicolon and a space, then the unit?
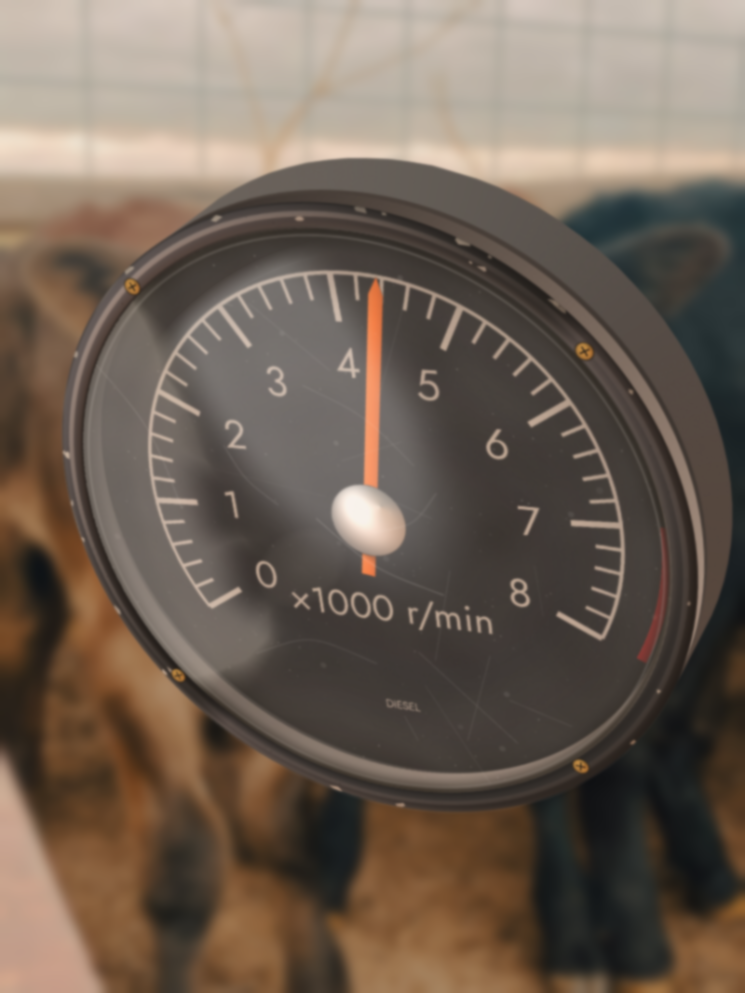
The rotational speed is 4400; rpm
